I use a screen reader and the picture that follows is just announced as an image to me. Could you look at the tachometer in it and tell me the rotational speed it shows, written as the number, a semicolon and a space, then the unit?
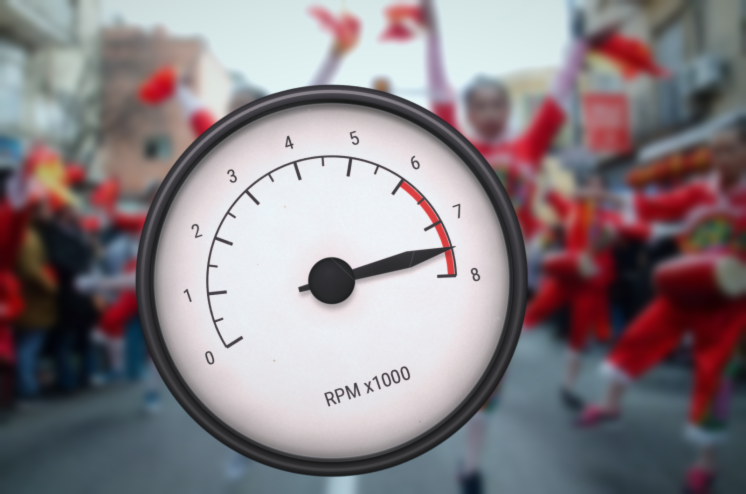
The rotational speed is 7500; rpm
